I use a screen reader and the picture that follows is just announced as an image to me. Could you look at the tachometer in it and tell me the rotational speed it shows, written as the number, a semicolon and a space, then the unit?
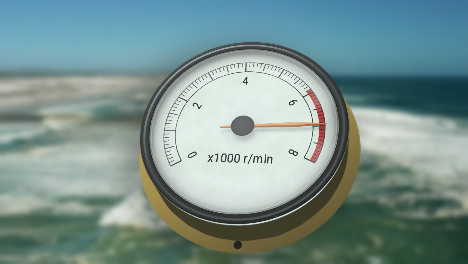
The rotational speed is 7000; rpm
